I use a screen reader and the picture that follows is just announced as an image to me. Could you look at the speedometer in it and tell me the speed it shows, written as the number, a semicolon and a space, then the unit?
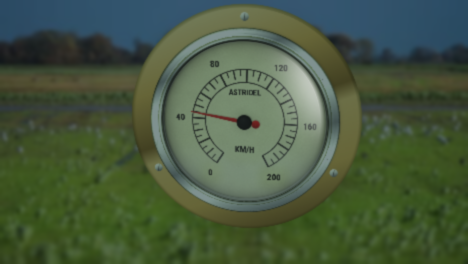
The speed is 45; km/h
